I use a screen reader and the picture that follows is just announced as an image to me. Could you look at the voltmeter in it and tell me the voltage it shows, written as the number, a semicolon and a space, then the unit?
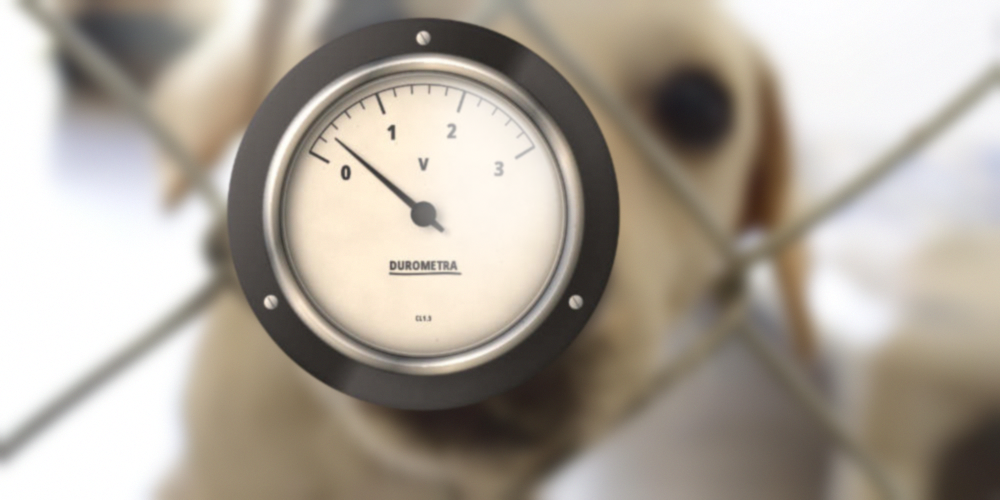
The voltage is 0.3; V
